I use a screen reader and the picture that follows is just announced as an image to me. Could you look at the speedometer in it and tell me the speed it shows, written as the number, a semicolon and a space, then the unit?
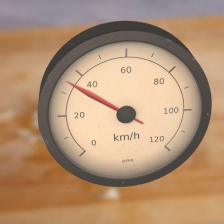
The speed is 35; km/h
